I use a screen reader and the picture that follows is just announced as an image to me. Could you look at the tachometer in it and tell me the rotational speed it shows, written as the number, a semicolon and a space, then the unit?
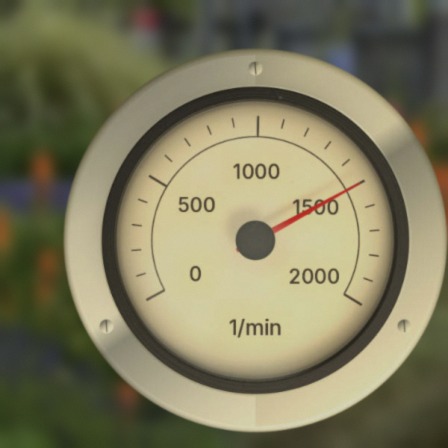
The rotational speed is 1500; rpm
